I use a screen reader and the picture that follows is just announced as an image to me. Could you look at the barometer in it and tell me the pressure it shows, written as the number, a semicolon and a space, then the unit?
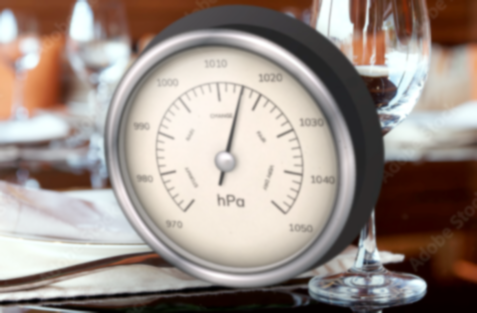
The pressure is 1016; hPa
